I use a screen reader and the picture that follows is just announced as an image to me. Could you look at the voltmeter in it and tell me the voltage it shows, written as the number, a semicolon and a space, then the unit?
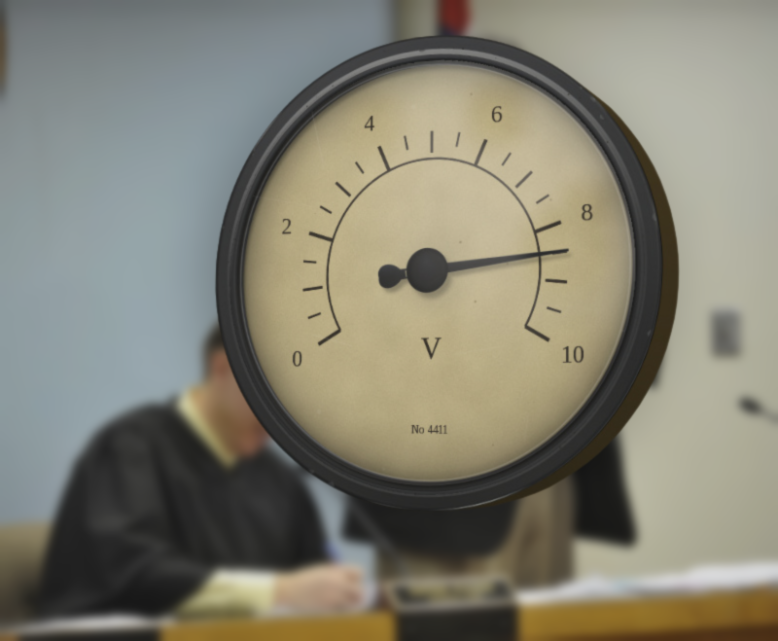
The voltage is 8.5; V
